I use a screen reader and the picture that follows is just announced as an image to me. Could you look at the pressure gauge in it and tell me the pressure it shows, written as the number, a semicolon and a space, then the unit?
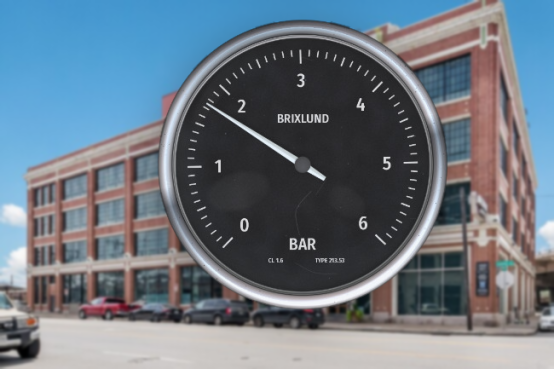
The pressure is 1.75; bar
